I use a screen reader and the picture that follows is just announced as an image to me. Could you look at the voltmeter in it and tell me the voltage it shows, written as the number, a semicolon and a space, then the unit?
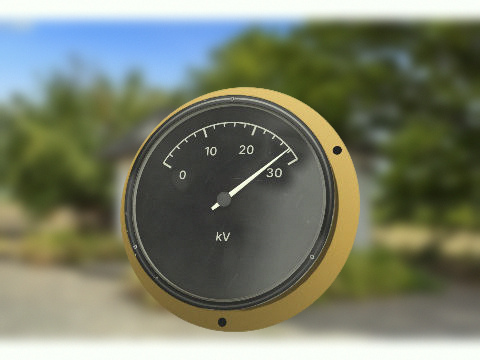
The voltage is 28; kV
